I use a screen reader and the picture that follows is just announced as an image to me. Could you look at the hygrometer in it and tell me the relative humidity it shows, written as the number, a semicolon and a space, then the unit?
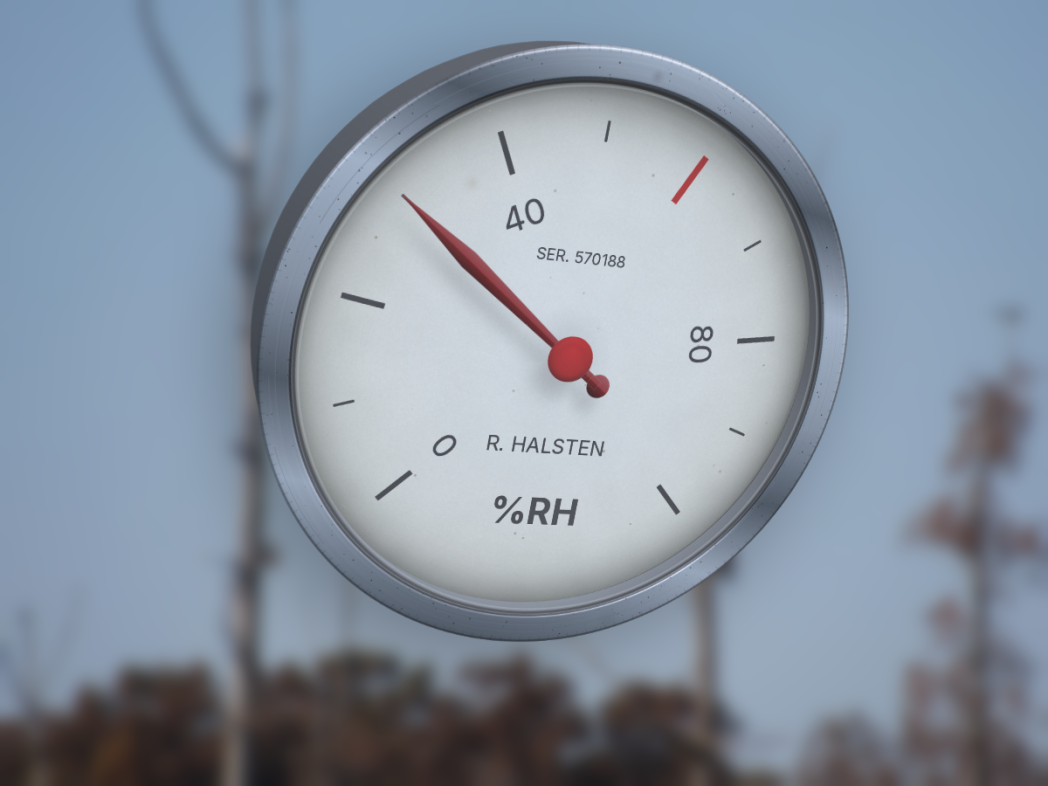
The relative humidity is 30; %
